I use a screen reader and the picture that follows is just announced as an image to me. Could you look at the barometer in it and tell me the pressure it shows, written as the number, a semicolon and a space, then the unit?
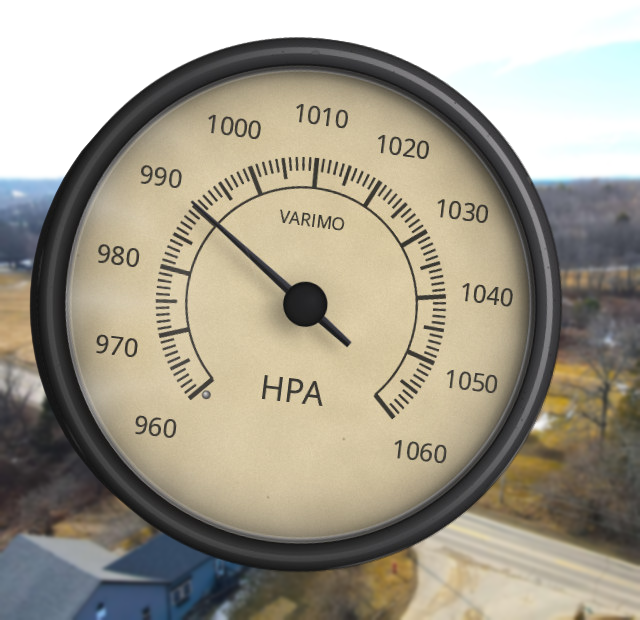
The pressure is 990; hPa
